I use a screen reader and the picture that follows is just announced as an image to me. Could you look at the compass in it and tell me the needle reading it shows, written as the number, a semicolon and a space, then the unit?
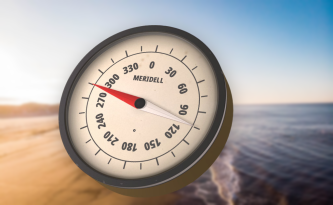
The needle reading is 285; °
